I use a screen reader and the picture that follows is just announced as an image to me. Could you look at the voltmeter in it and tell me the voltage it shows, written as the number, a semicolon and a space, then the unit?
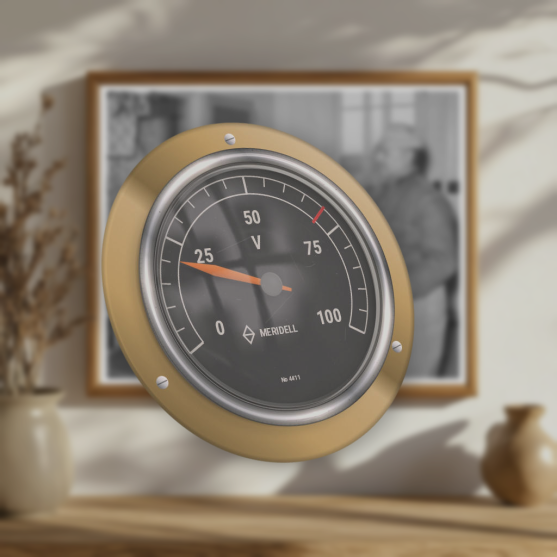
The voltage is 20; V
